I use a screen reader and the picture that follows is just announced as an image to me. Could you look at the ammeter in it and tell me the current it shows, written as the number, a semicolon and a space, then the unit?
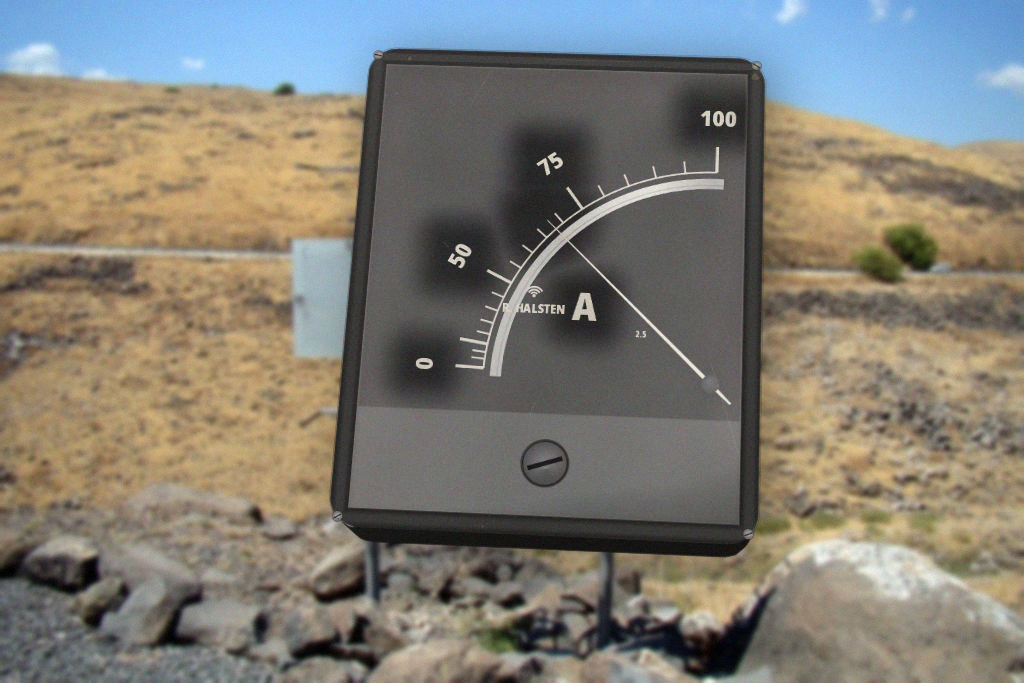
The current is 67.5; A
